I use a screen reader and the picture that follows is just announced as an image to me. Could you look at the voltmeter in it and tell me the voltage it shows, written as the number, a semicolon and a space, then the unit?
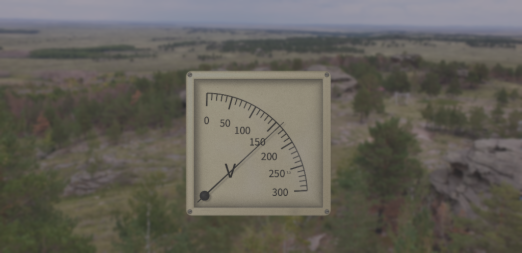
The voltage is 160; V
